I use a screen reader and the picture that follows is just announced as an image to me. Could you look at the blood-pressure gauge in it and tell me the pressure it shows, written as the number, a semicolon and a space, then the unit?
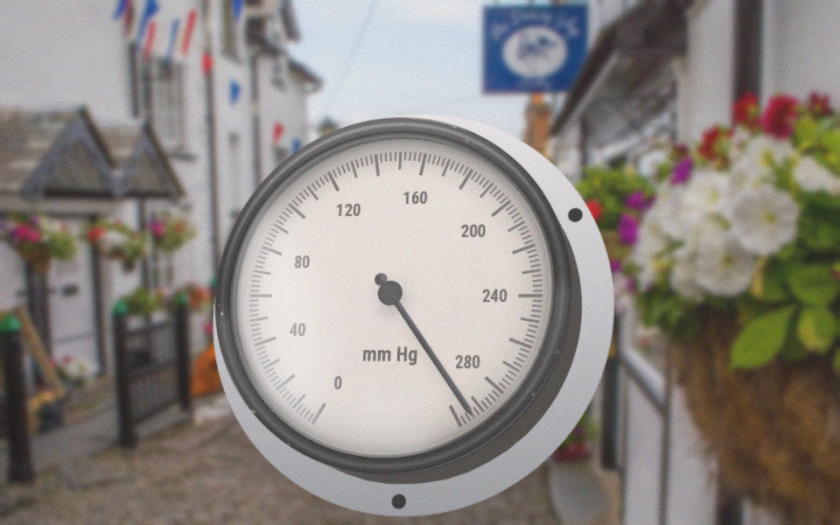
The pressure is 294; mmHg
